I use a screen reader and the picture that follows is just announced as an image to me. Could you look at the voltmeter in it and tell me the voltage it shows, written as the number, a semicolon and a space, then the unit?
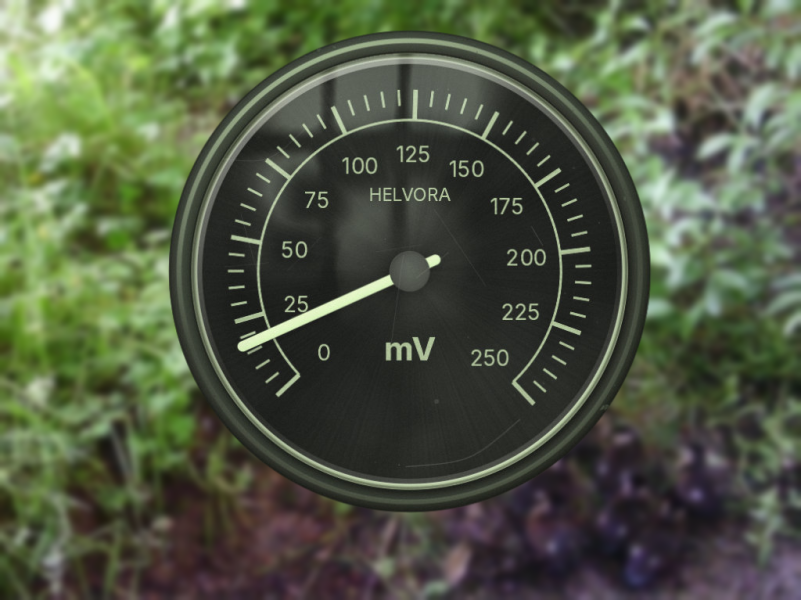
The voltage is 17.5; mV
